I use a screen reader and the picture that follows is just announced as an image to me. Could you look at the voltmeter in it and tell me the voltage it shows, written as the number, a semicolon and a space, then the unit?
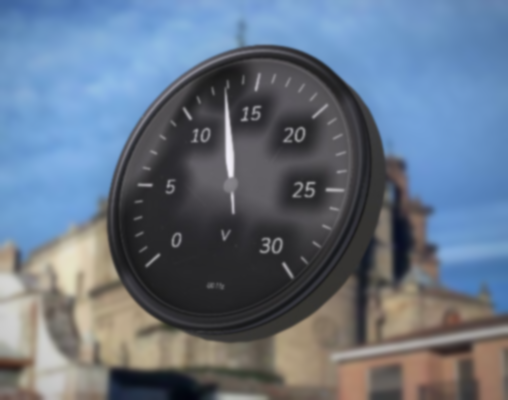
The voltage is 13; V
